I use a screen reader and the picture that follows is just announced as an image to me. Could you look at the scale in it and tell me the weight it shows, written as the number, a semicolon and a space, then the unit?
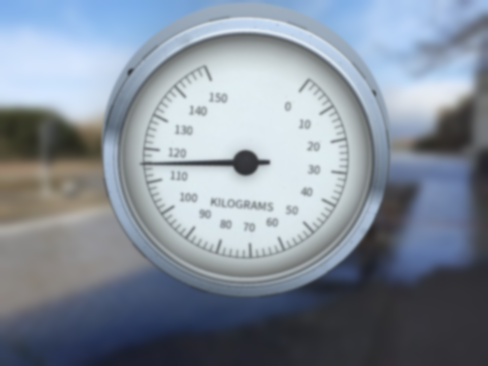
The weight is 116; kg
